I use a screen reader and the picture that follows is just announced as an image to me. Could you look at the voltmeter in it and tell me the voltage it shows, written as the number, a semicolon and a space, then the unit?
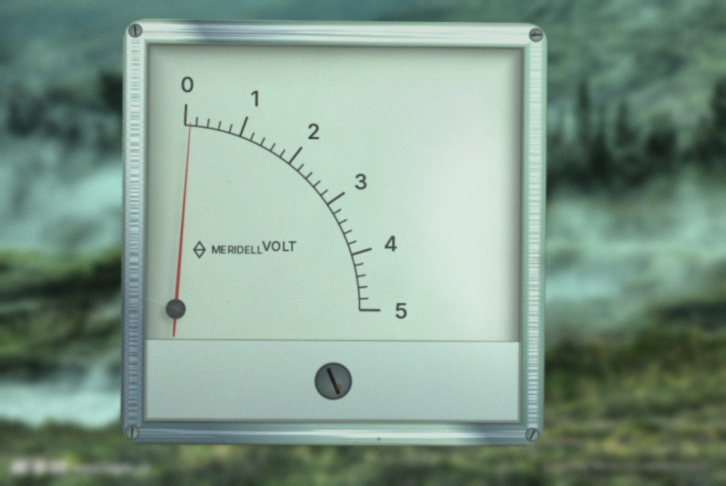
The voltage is 0.1; V
